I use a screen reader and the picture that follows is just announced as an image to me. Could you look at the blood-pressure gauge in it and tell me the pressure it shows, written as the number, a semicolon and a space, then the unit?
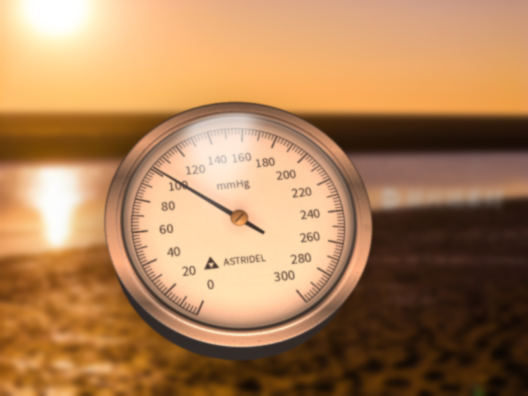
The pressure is 100; mmHg
